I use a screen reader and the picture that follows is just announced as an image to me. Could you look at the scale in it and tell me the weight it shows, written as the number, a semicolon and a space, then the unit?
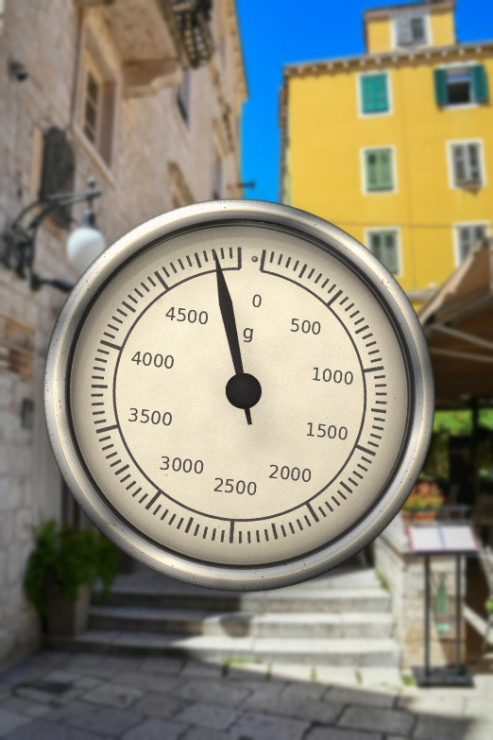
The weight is 4850; g
